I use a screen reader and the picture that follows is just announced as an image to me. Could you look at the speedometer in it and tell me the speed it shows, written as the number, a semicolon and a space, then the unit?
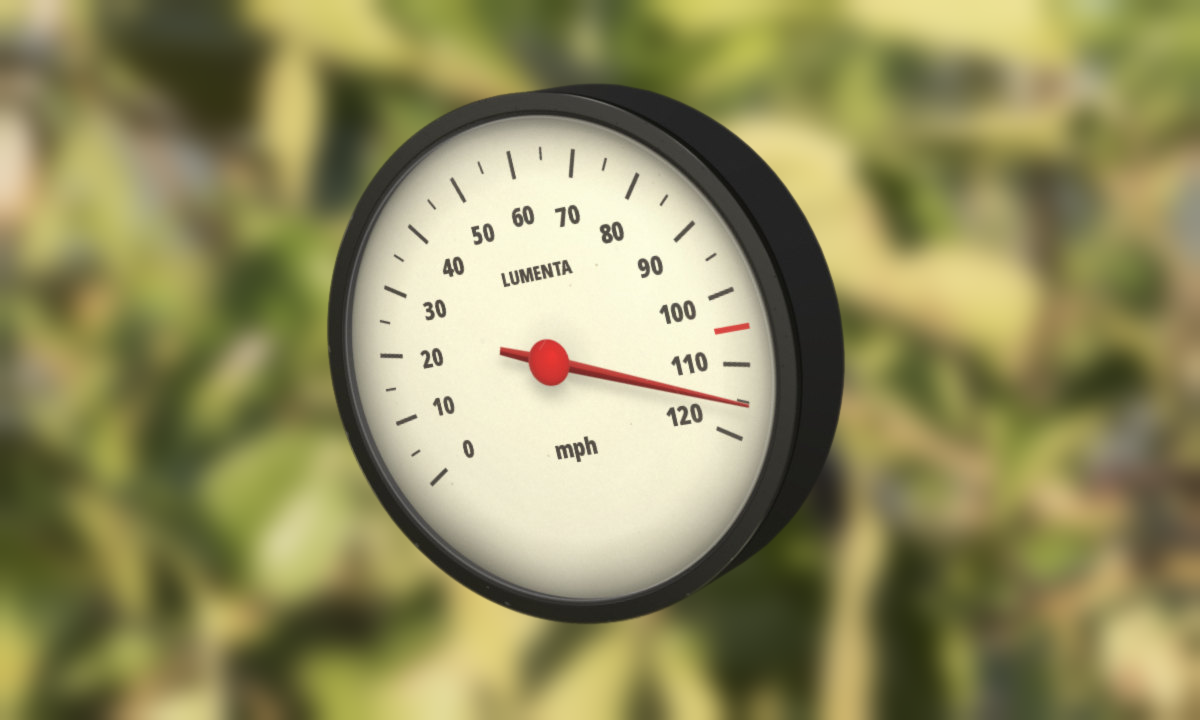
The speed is 115; mph
